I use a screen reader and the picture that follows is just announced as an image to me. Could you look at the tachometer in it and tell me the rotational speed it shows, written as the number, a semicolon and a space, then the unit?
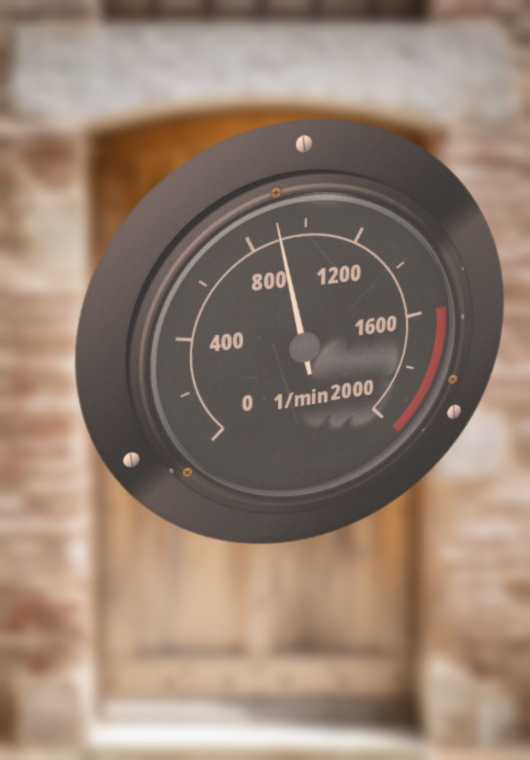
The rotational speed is 900; rpm
